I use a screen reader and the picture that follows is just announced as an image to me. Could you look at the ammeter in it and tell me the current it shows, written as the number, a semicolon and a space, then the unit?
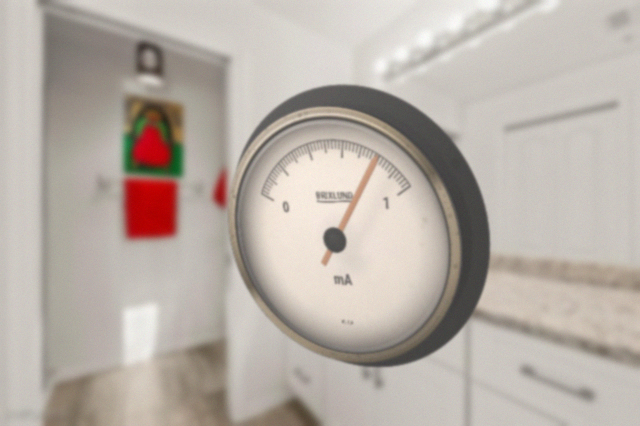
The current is 0.8; mA
